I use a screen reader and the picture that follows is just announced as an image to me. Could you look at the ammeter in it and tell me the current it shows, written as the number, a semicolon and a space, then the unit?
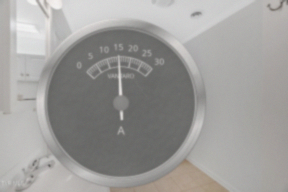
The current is 15; A
